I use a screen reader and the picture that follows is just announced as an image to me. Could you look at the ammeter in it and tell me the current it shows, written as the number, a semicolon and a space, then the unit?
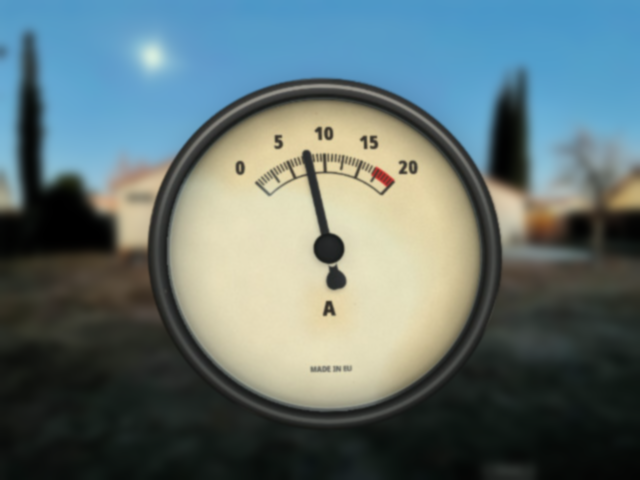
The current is 7.5; A
